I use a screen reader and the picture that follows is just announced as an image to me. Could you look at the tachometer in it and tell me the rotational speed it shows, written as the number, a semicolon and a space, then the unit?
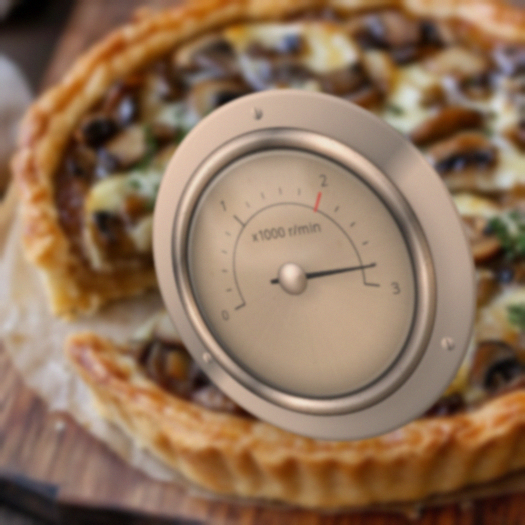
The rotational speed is 2800; rpm
